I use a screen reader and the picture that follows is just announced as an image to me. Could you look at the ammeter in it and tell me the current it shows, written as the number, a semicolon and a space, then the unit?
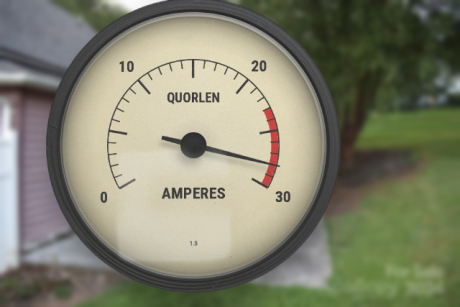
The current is 28; A
